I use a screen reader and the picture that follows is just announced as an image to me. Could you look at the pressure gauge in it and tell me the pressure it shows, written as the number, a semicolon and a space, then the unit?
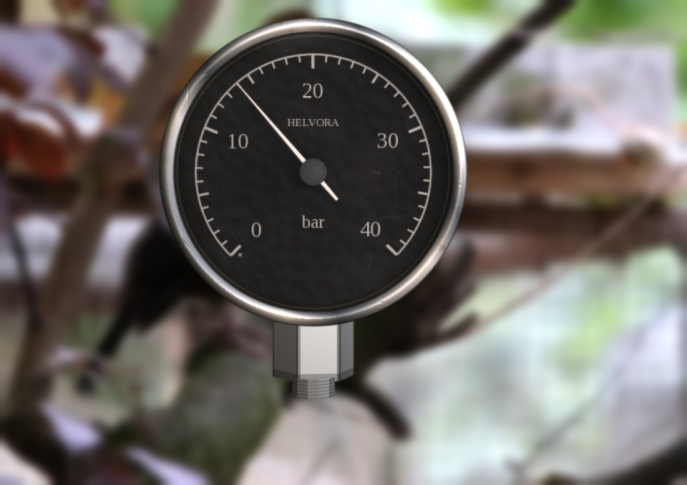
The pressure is 14; bar
